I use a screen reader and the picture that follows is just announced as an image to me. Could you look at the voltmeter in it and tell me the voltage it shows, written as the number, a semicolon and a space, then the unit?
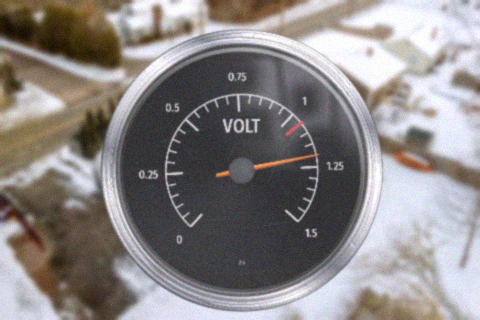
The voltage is 1.2; V
